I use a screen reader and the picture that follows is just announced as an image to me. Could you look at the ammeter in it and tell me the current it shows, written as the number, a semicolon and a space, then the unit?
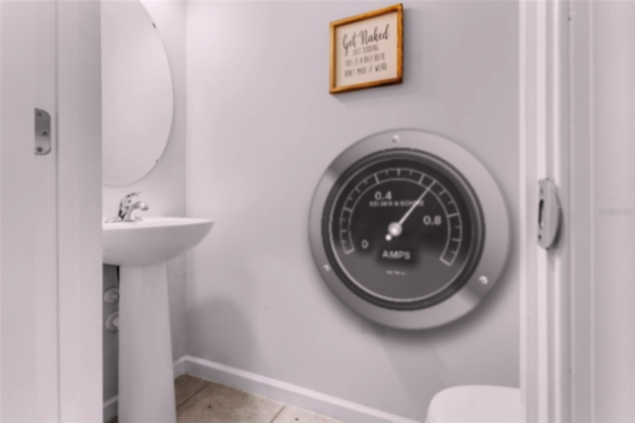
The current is 0.65; A
